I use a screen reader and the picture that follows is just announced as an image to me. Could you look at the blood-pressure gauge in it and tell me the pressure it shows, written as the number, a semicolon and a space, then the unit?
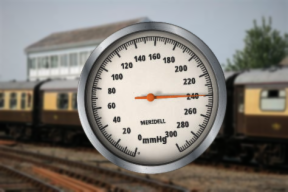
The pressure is 240; mmHg
